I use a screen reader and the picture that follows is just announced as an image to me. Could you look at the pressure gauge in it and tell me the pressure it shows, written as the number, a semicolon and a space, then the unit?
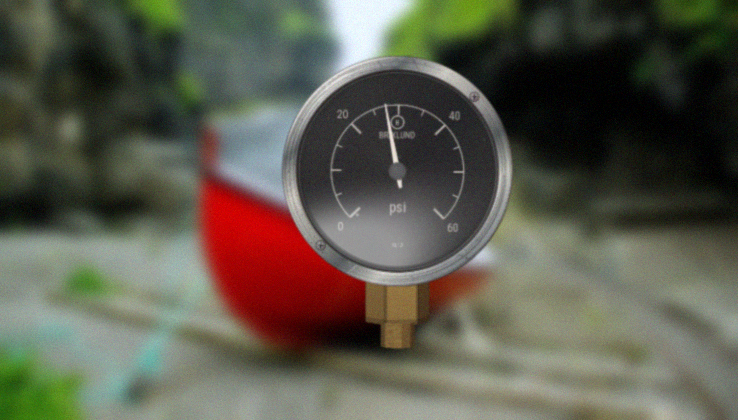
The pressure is 27.5; psi
